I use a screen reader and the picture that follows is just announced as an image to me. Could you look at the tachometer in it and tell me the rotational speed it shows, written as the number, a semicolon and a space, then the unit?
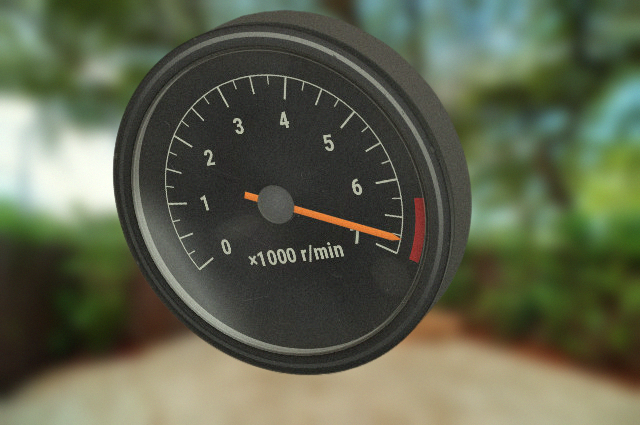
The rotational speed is 6750; rpm
